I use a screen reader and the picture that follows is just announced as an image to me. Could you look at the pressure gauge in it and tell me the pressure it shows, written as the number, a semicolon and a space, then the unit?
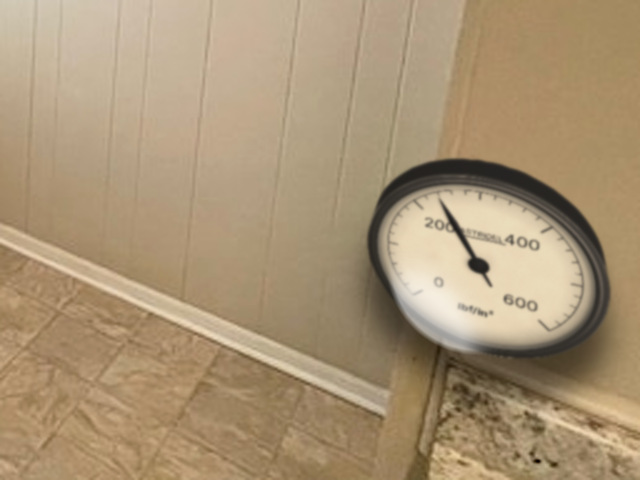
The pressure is 240; psi
